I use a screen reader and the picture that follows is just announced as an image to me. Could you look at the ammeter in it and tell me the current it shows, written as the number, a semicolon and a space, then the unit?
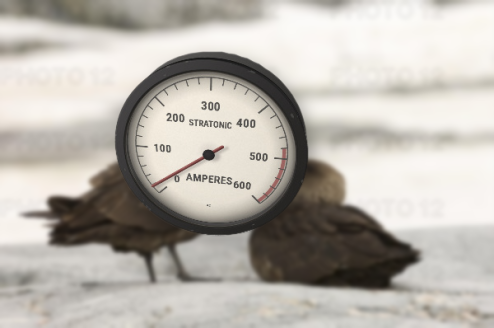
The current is 20; A
